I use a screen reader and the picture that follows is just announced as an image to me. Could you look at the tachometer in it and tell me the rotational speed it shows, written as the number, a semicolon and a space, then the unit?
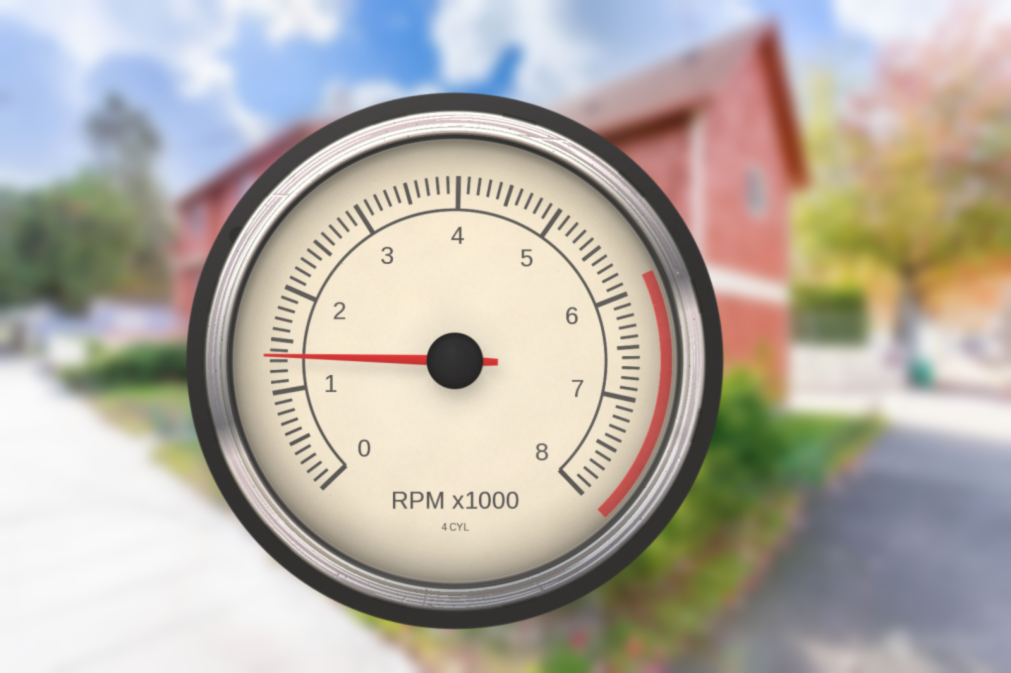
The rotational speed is 1350; rpm
